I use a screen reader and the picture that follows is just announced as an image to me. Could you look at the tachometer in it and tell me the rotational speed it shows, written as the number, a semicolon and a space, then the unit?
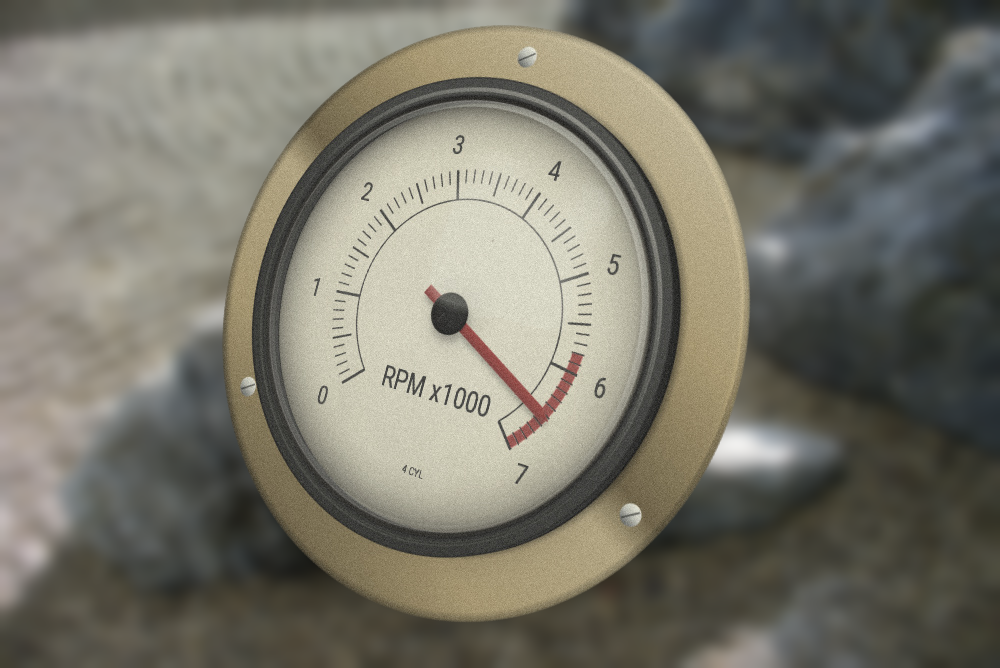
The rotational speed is 6500; rpm
